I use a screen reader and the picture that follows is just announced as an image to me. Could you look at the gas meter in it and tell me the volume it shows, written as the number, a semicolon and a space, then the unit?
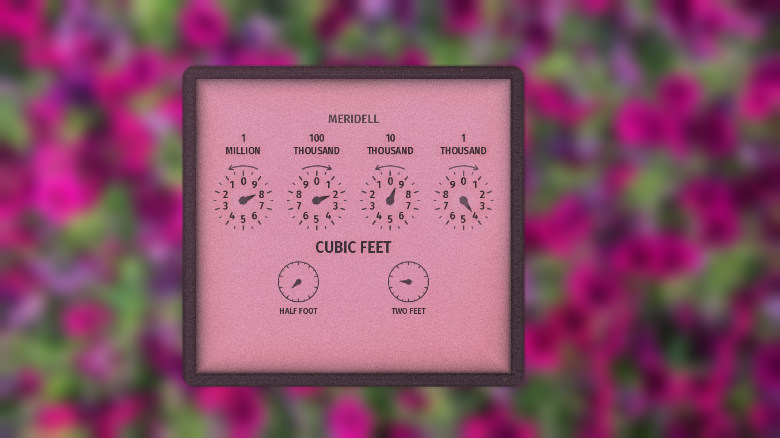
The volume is 819400; ft³
